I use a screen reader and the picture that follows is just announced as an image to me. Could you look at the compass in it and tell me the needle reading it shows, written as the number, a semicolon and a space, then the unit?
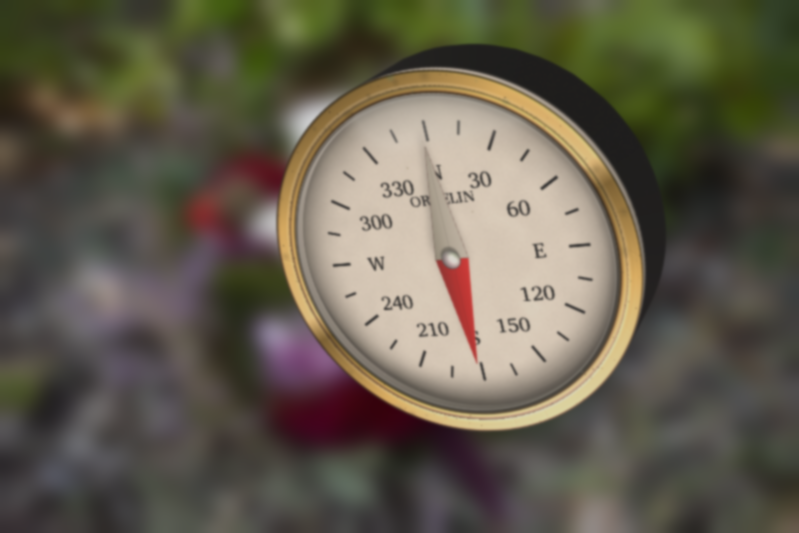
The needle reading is 180; °
